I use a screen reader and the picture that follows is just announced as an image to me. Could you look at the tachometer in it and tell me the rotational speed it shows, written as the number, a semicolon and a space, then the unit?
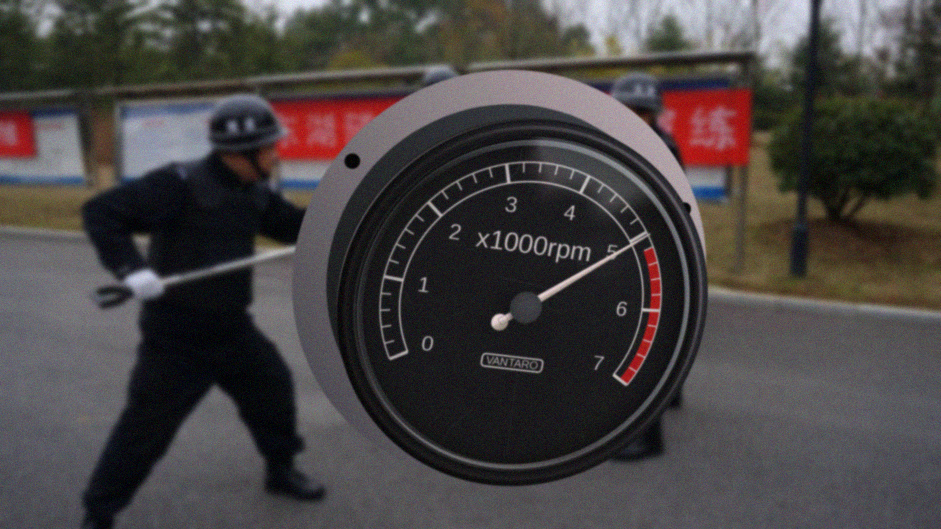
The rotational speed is 5000; rpm
